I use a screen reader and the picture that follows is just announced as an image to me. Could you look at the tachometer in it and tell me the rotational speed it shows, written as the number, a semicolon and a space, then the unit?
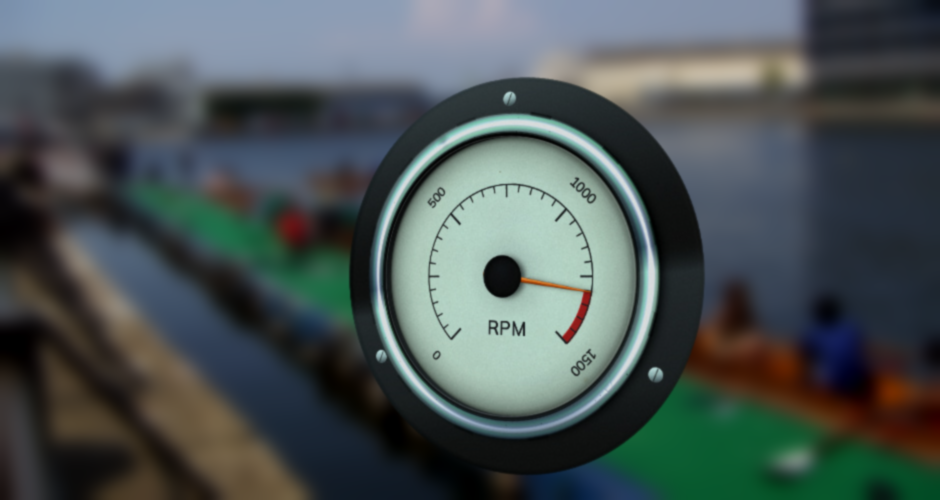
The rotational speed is 1300; rpm
